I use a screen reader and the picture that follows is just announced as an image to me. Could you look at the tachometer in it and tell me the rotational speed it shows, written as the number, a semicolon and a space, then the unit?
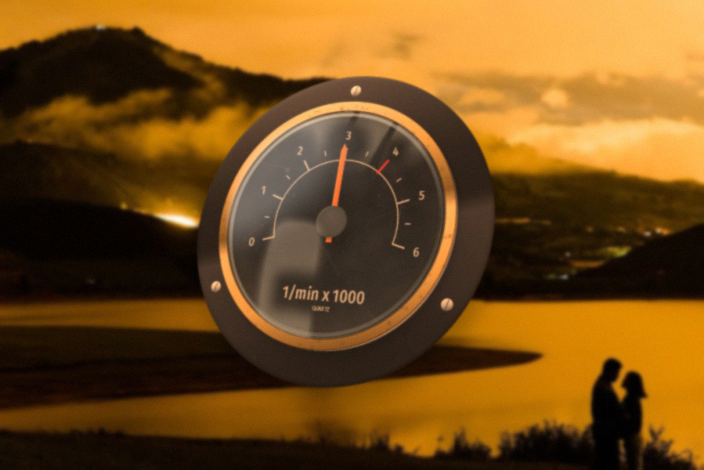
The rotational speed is 3000; rpm
